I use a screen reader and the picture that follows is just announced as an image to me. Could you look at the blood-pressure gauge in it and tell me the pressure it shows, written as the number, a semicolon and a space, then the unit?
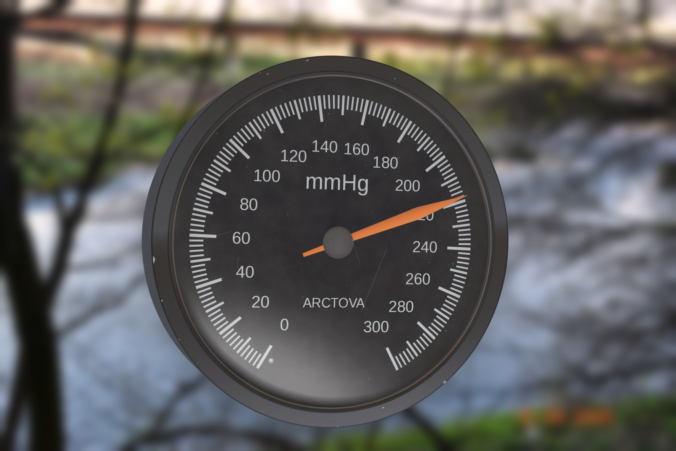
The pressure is 218; mmHg
